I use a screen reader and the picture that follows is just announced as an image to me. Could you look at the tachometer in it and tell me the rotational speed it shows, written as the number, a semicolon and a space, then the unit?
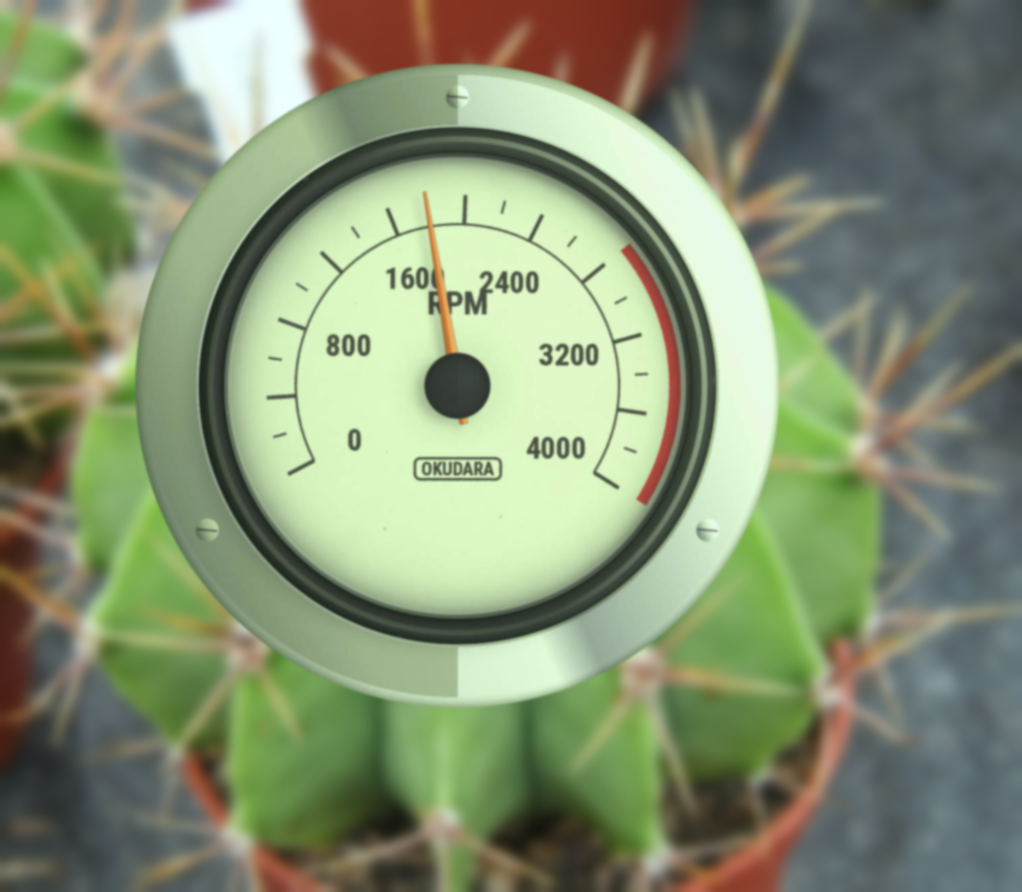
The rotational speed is 1800; rpm
